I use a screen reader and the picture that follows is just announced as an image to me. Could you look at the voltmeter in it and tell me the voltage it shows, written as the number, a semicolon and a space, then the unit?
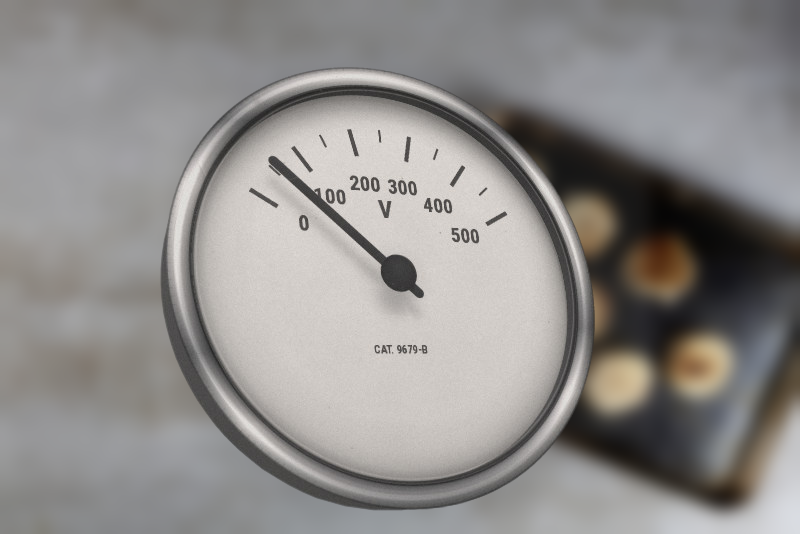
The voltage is 50; V
